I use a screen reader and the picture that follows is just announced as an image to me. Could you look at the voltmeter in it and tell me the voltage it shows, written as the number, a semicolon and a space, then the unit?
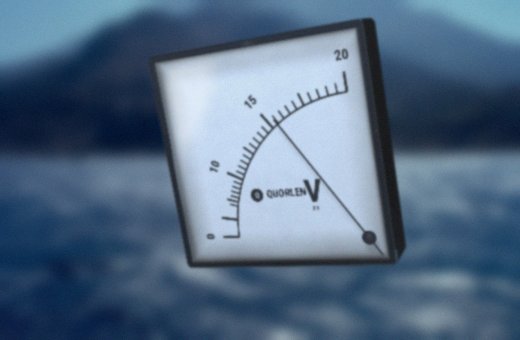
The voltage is 15.5; V
